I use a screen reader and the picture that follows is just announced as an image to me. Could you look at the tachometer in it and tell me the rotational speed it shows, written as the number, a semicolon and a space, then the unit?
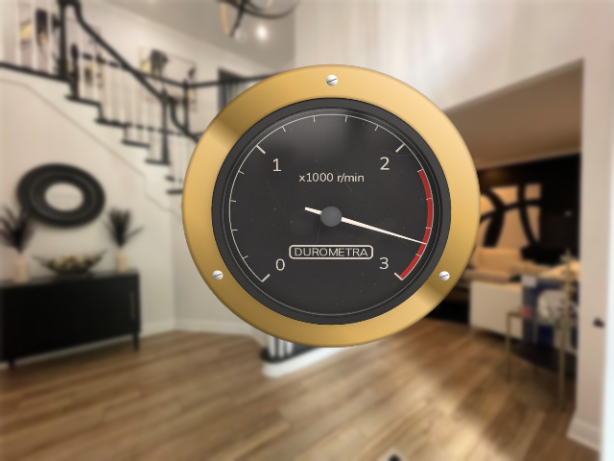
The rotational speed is 2700; rpm
